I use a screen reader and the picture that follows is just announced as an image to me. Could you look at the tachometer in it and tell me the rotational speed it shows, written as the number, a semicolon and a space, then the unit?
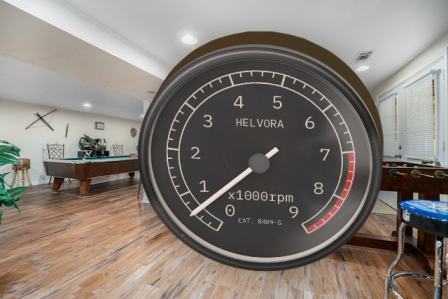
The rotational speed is 600; rpm
